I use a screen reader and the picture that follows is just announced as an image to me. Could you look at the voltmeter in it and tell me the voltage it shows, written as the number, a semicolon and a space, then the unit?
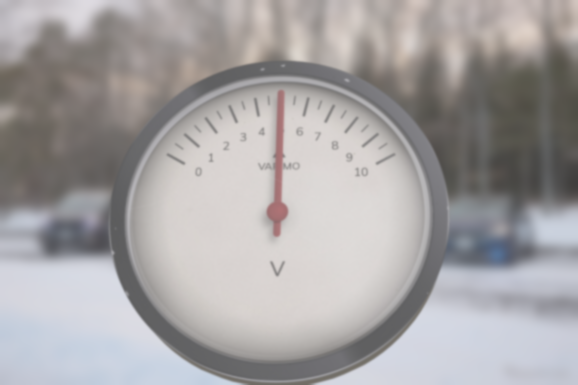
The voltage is 5; V
